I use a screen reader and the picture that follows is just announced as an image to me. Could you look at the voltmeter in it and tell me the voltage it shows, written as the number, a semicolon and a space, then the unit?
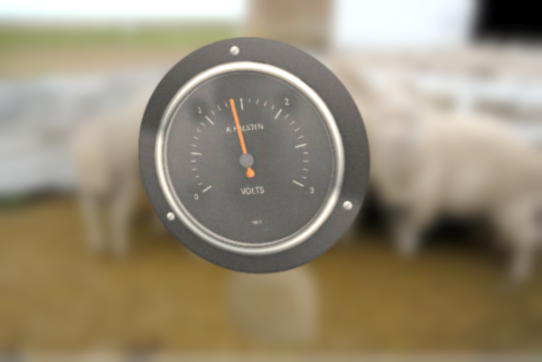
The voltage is 1.4; V
